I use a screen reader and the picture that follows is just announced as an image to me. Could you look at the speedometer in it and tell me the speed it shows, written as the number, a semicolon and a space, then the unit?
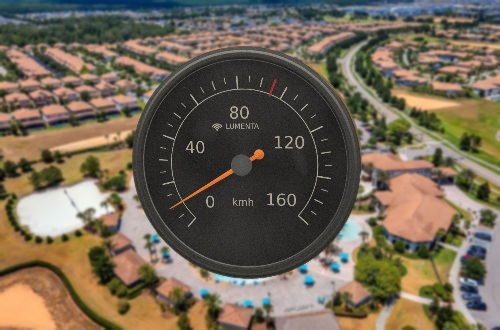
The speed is 10; km/h
